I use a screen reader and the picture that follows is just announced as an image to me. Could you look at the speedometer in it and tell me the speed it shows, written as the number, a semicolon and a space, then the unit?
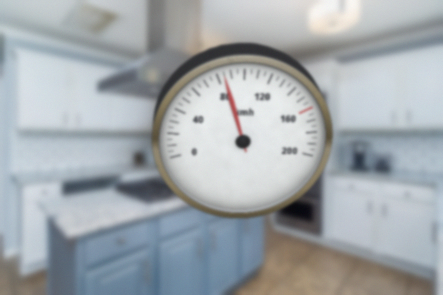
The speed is 85; km/h
